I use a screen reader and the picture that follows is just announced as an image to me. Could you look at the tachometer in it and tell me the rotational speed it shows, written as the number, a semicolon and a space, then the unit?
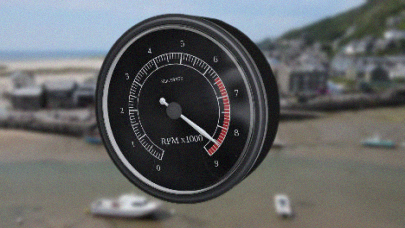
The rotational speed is 8500; rpm
